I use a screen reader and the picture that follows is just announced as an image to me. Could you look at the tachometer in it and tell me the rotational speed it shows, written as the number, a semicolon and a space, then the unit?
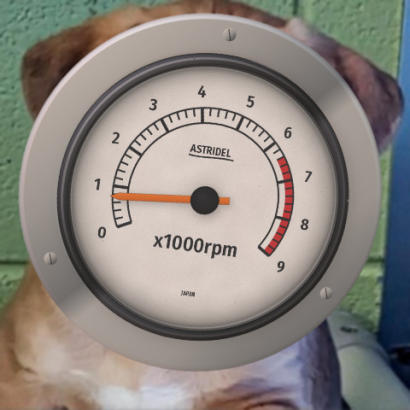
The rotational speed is 800; rpm
